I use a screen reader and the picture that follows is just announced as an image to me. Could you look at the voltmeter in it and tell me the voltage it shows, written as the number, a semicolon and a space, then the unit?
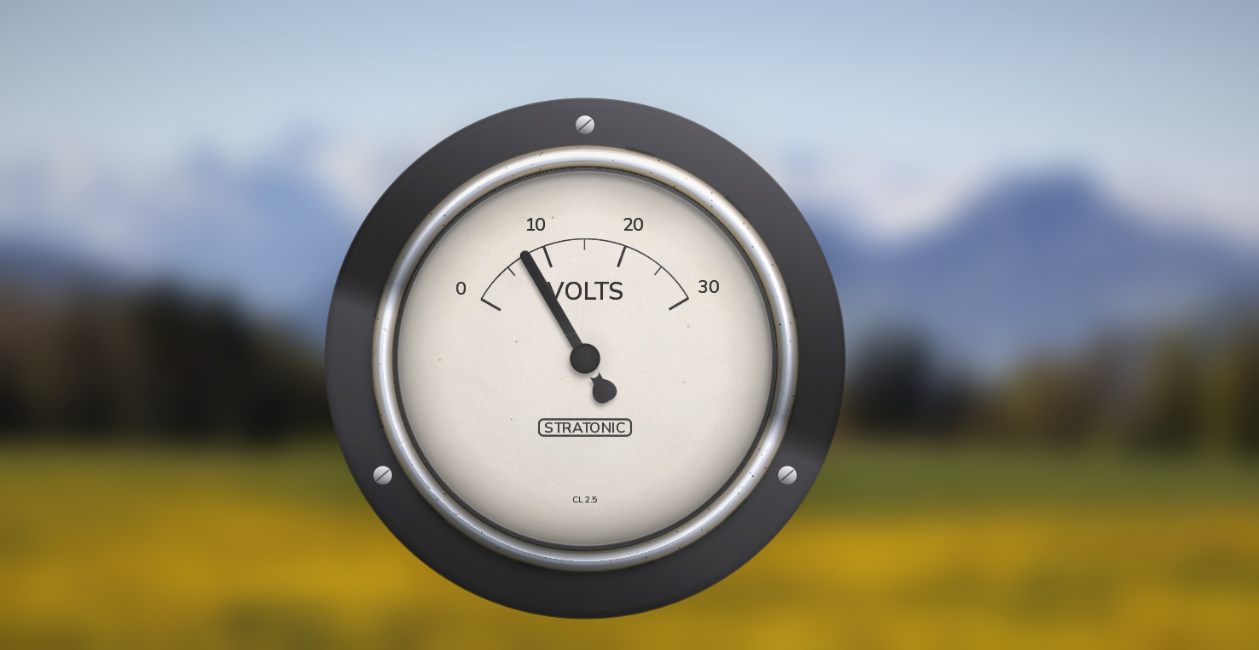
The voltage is 7.5; V
